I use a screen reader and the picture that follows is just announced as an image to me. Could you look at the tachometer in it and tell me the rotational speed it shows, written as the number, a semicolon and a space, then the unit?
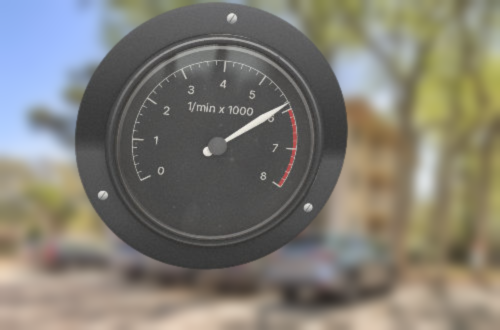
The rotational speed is 5800; rpm
